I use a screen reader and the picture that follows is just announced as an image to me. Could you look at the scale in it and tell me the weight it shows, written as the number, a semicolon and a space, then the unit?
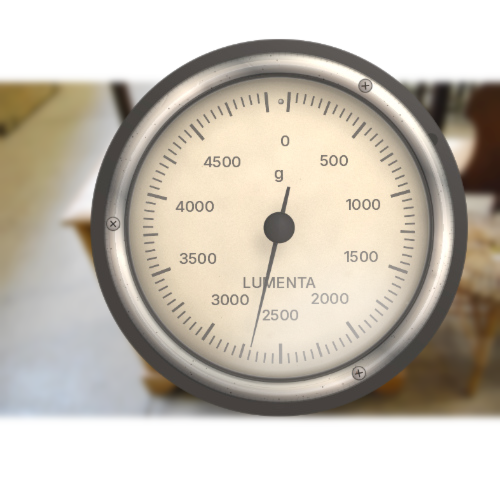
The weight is 2700; g
